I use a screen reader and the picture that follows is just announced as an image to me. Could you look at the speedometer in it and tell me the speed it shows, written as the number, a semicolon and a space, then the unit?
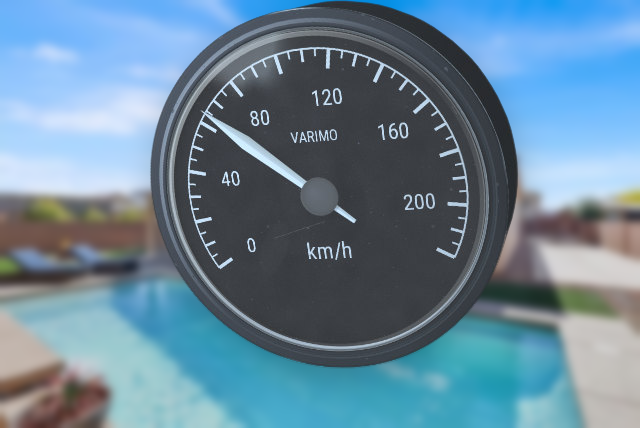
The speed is 65; km/h
